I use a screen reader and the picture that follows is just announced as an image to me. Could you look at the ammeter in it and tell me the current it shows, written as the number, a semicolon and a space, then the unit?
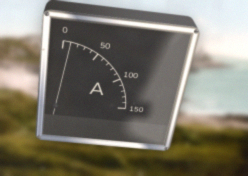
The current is 10; A
